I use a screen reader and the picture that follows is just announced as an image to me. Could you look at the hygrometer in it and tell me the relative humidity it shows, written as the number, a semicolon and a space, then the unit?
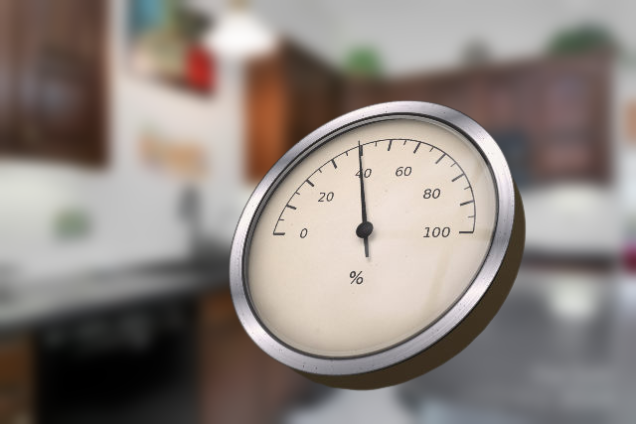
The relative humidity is 40; %
